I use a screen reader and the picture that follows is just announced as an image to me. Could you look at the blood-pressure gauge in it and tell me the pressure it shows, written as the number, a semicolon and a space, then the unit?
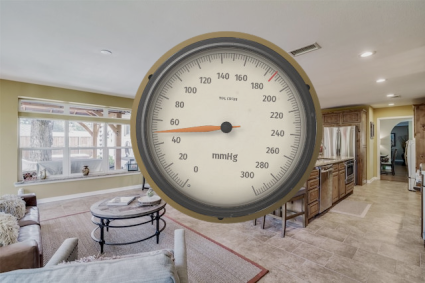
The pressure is 50; mmHg
